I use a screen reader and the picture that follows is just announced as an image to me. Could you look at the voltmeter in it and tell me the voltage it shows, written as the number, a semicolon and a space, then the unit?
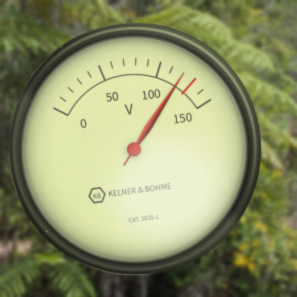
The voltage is 120; V
